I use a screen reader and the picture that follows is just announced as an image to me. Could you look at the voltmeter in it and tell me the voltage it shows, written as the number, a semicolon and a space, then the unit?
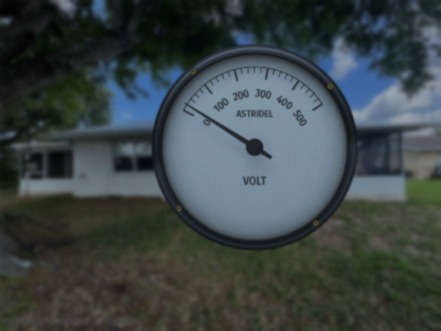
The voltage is 20; V
